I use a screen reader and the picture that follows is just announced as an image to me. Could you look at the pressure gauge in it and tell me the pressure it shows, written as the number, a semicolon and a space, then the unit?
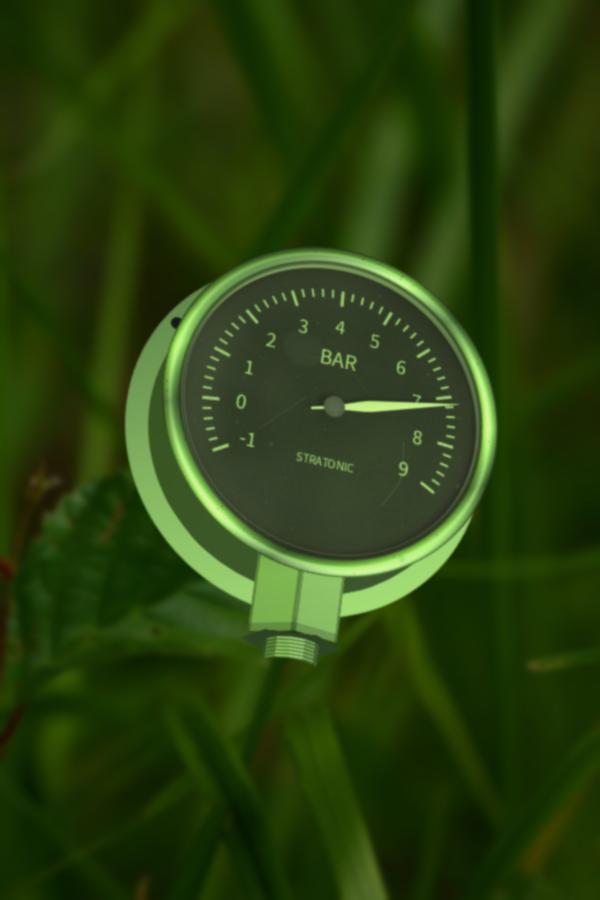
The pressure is 7.2; bar
